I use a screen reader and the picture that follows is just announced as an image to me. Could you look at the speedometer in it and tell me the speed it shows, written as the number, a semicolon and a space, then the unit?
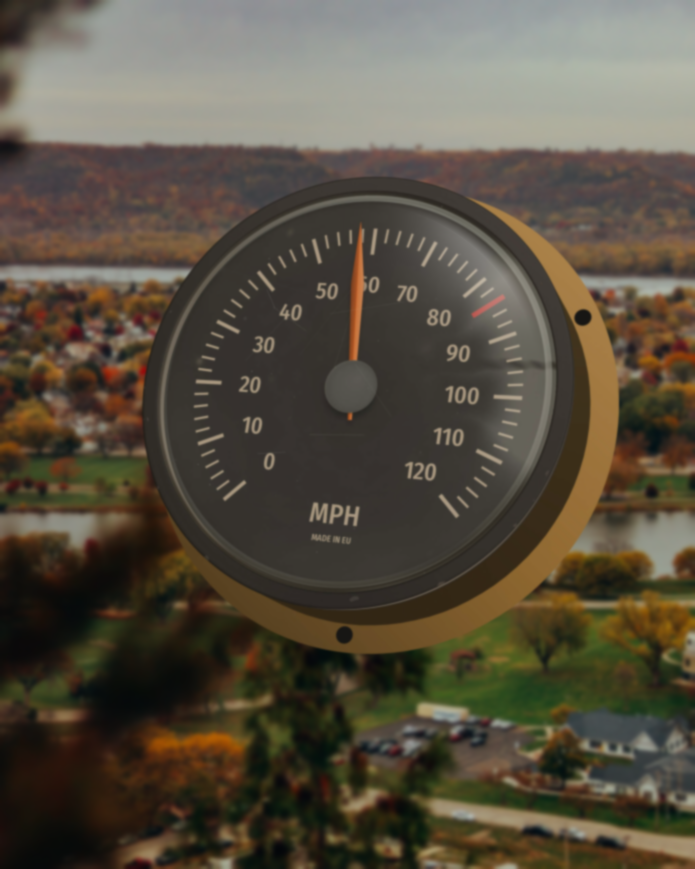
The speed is 58; mph
